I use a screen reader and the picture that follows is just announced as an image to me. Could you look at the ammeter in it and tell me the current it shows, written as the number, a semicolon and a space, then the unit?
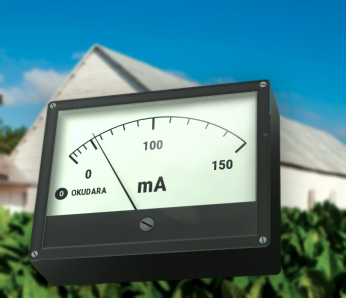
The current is 55; mA
